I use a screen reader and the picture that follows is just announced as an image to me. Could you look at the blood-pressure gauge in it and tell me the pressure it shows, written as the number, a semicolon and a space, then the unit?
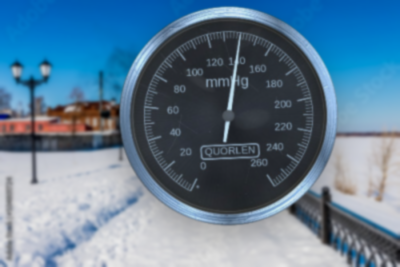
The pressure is 140; mmHg
